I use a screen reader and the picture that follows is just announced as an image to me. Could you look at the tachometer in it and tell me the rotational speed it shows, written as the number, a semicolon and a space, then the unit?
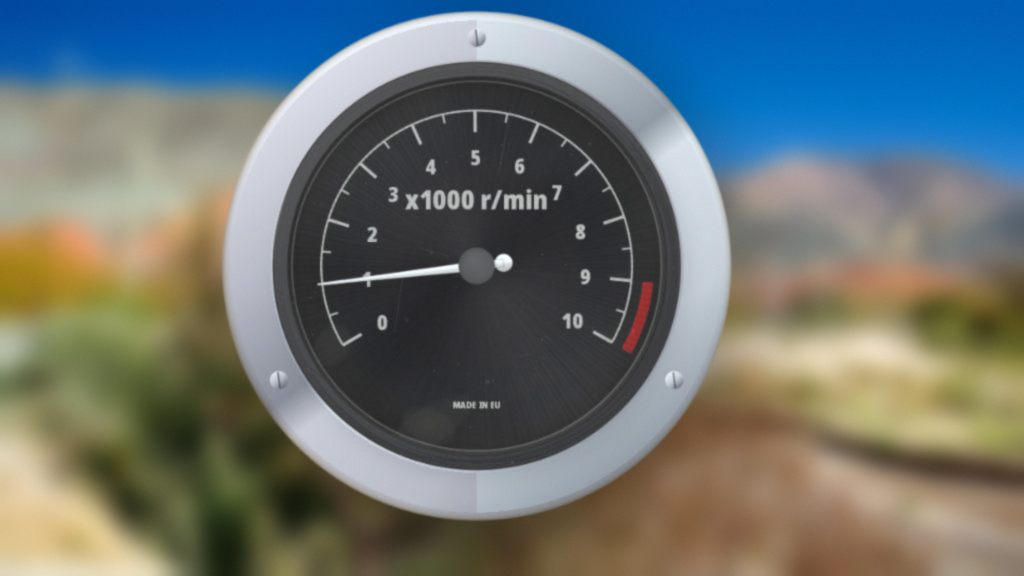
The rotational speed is 1000; rpm
